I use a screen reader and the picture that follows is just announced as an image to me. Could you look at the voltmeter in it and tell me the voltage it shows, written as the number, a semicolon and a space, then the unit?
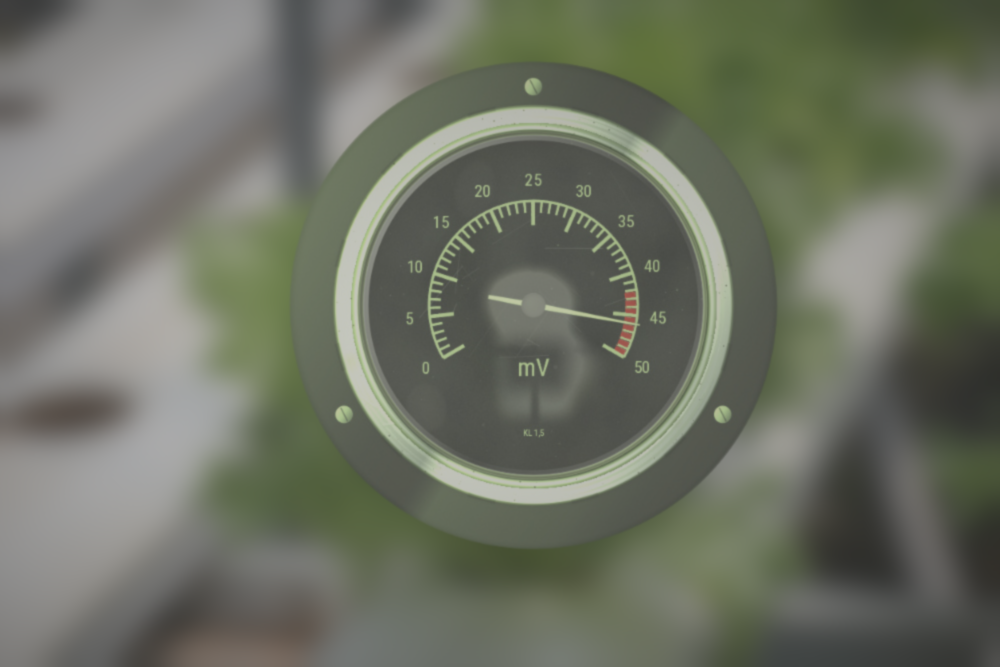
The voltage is 46; mV
